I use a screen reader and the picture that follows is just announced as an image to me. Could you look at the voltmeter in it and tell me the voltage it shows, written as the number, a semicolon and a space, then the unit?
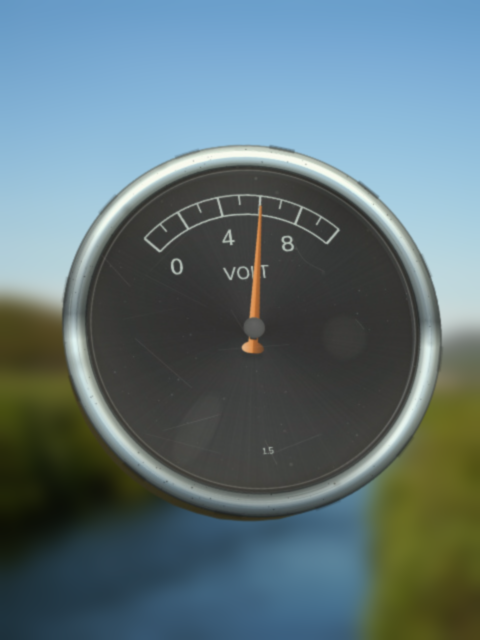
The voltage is 6; V
